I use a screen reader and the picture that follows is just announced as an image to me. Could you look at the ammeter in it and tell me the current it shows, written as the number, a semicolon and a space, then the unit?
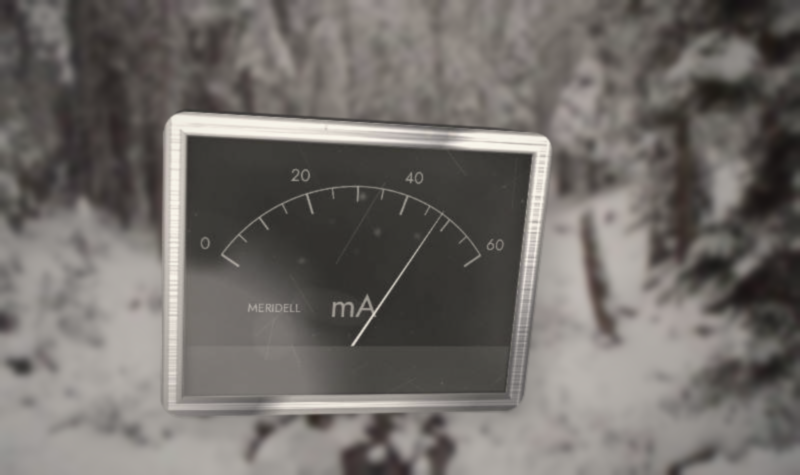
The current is 47.5; mA
